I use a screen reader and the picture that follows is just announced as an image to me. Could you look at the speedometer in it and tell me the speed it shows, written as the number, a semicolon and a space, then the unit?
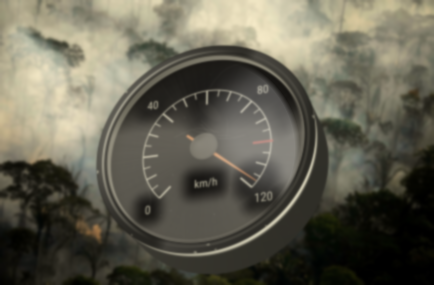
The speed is 117.5; km/h
